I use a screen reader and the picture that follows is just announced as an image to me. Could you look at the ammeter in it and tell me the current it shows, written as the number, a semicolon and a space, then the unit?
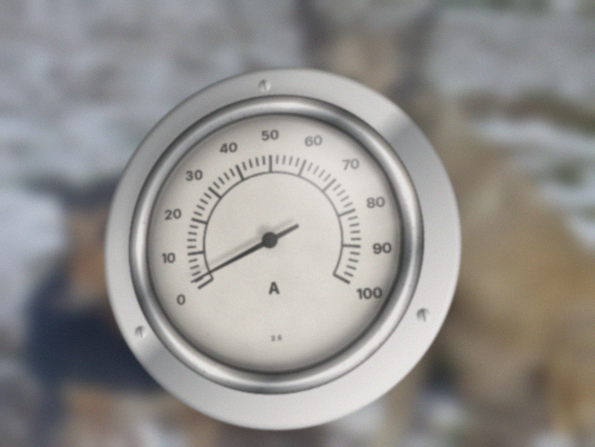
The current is 2; A
